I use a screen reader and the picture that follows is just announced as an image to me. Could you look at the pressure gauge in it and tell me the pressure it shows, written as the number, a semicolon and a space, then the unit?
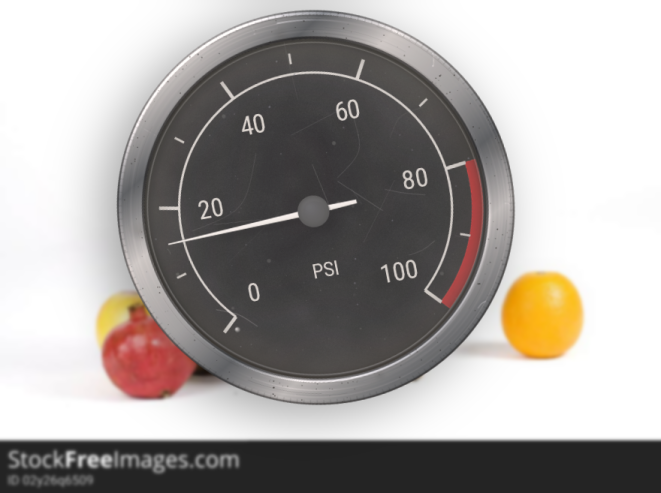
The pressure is 15; psi
